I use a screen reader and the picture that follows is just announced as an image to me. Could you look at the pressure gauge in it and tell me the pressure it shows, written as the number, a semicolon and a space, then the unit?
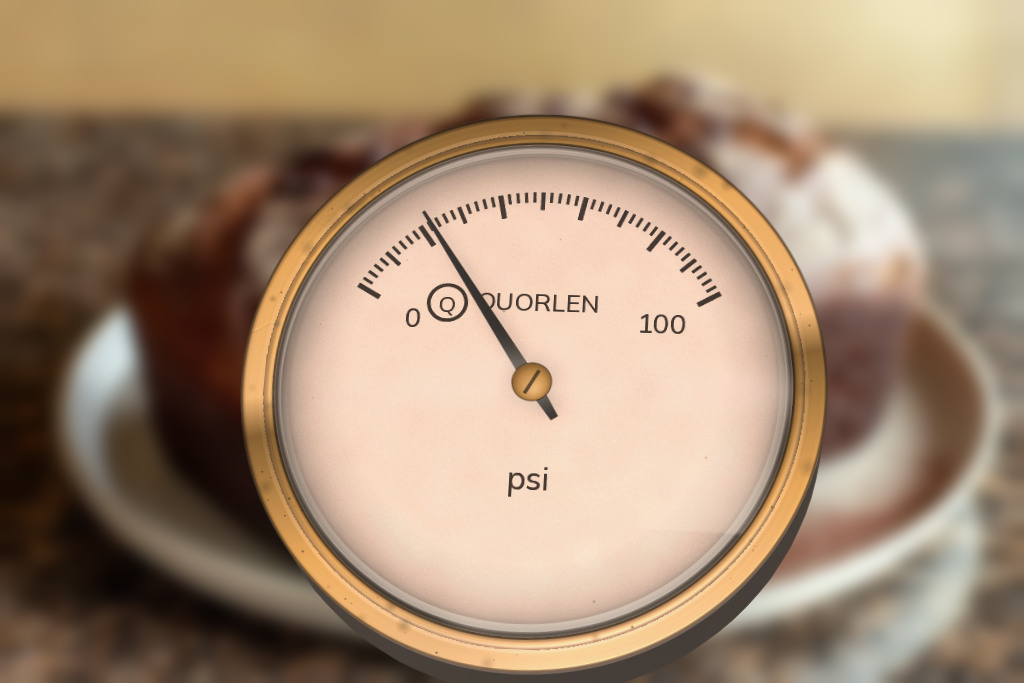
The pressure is 22; psi
